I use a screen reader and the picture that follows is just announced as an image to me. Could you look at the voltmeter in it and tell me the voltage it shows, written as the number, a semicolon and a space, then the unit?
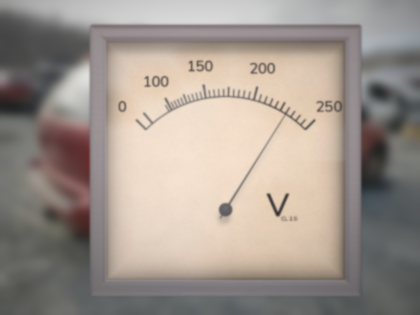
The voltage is 230; V
